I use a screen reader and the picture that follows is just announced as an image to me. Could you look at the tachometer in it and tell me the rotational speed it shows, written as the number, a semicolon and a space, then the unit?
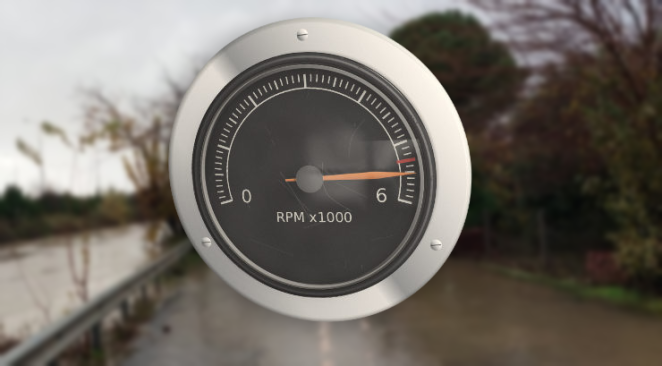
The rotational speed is 5500; rpm
